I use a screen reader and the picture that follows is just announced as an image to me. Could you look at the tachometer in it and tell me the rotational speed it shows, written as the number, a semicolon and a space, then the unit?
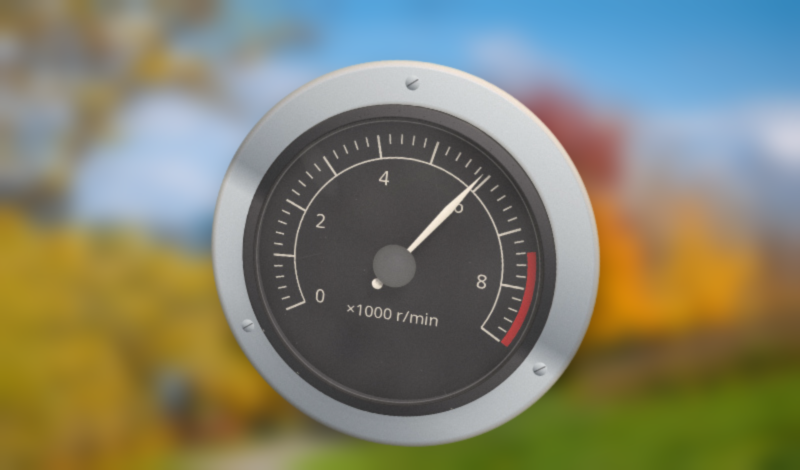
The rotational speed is 5900; rpm
